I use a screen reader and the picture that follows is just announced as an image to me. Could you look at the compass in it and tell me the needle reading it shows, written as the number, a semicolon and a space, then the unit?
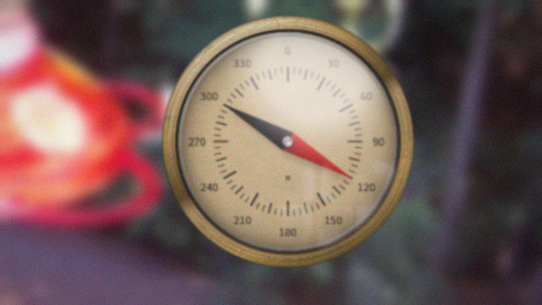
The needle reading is 120; °
